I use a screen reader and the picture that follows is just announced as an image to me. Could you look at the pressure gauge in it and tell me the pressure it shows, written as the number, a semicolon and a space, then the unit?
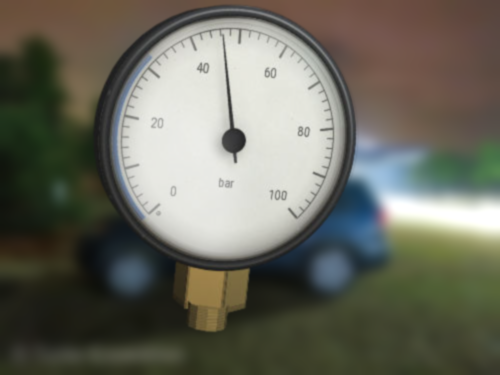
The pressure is 46; bar
